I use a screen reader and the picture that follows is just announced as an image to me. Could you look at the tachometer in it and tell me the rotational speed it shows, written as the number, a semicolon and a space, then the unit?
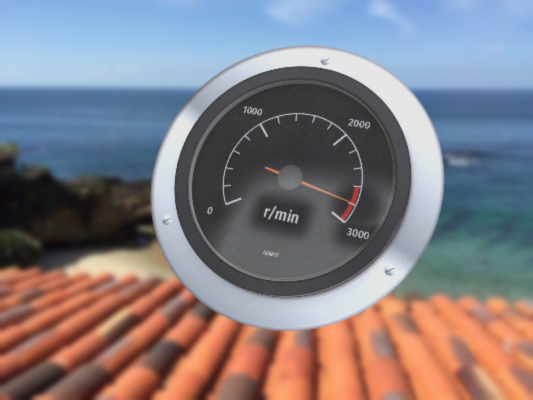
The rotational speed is 2800; rpm
